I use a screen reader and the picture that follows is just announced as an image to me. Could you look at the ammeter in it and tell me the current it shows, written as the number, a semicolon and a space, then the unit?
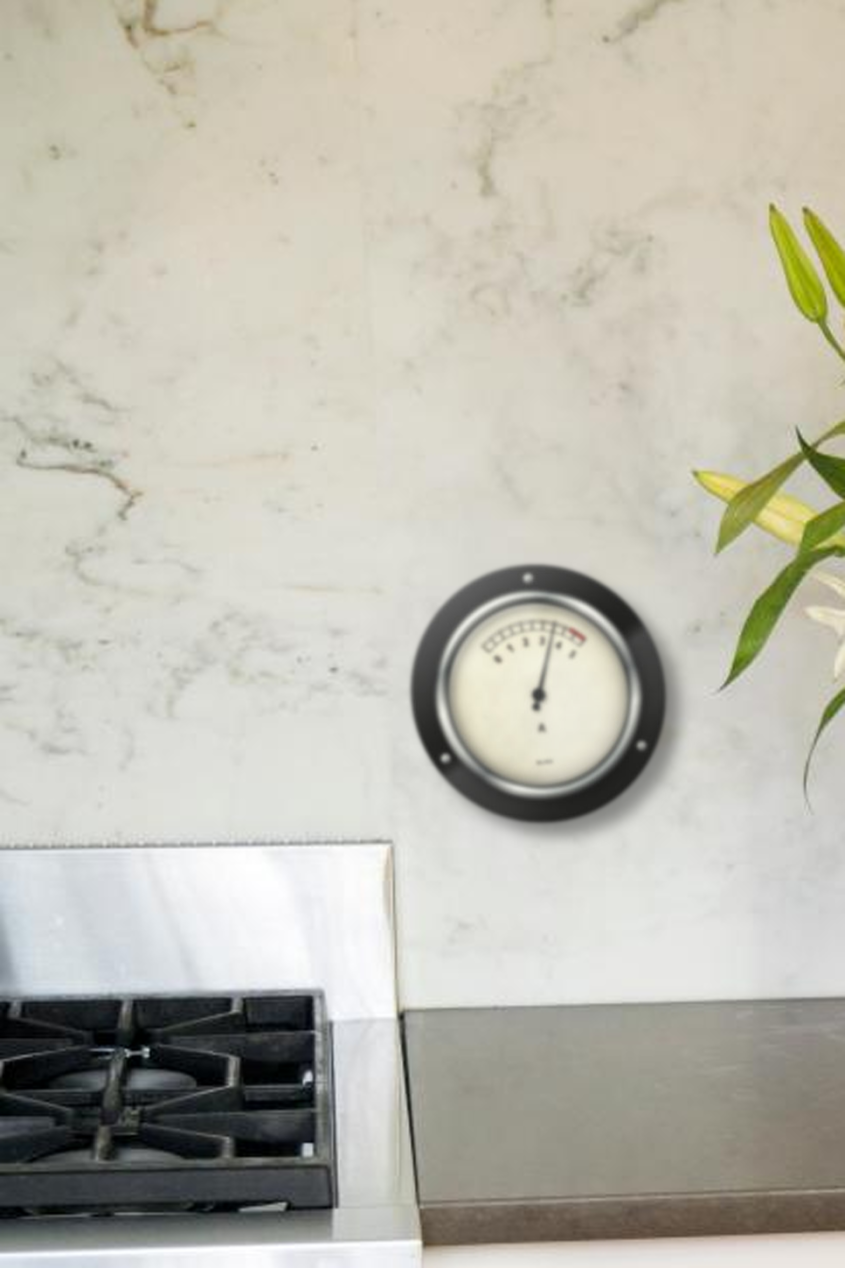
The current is 3.5; A
